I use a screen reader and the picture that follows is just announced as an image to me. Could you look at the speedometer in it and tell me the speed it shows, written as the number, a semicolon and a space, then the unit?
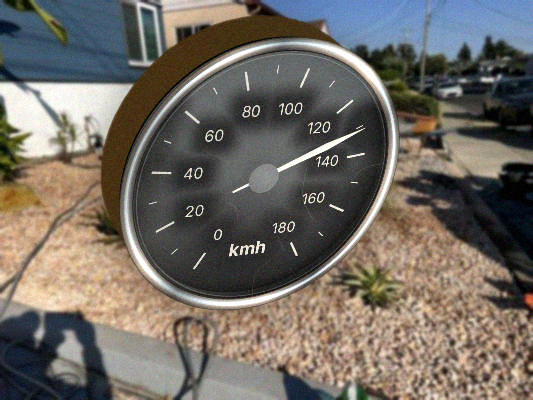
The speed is 130; km/h
